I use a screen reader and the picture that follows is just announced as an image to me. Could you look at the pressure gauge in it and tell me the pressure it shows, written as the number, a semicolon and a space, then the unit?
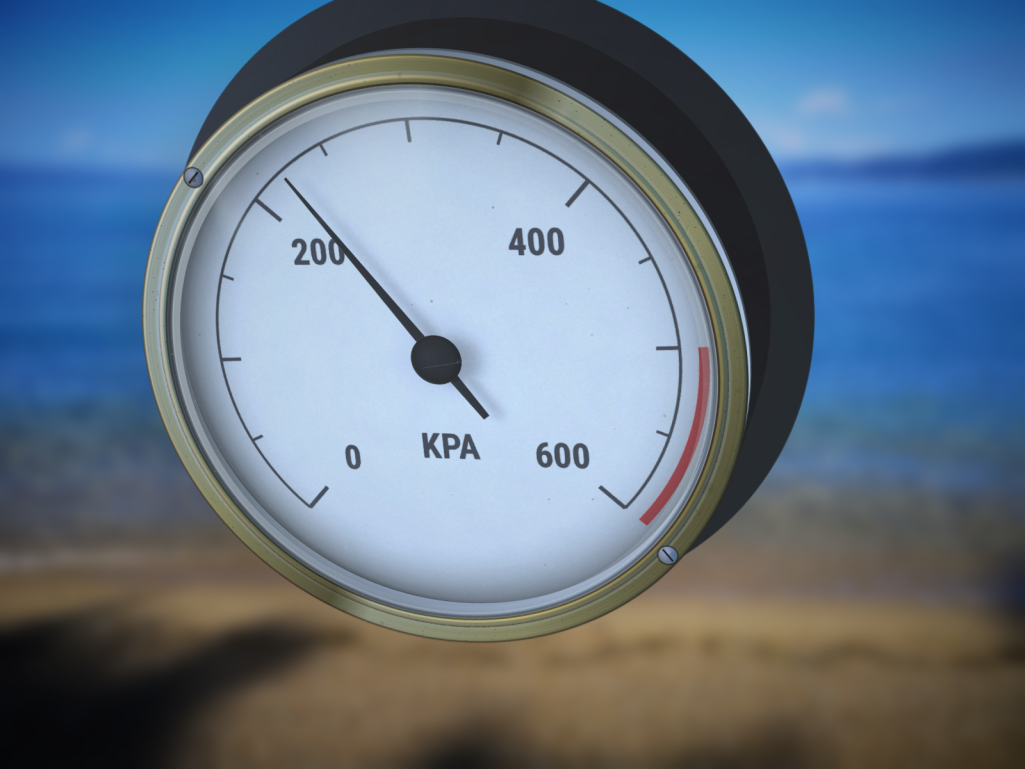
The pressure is 225; kPa
